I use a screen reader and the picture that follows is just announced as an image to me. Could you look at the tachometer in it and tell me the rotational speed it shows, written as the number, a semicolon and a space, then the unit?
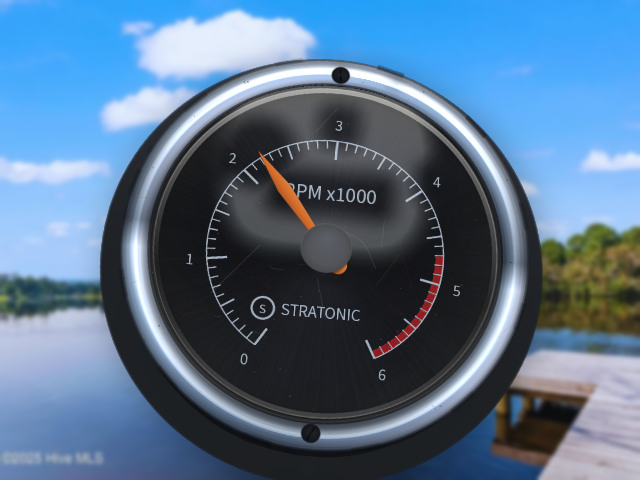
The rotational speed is 2200; rpm
